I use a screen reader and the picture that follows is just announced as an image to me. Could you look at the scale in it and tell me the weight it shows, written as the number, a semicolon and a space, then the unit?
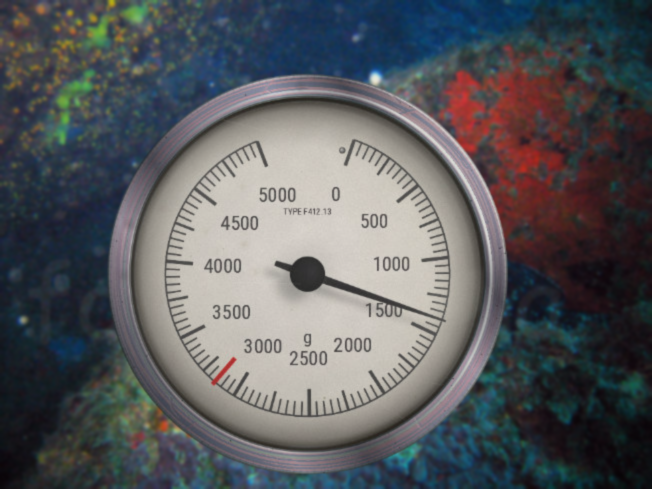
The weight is 1400; g
